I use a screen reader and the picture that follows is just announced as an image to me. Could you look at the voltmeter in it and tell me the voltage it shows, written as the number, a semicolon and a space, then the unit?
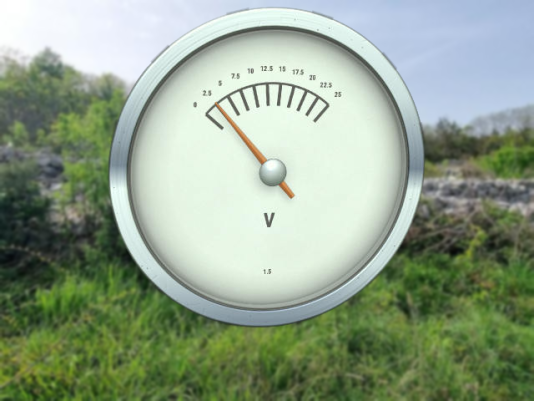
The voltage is 2.5; V
